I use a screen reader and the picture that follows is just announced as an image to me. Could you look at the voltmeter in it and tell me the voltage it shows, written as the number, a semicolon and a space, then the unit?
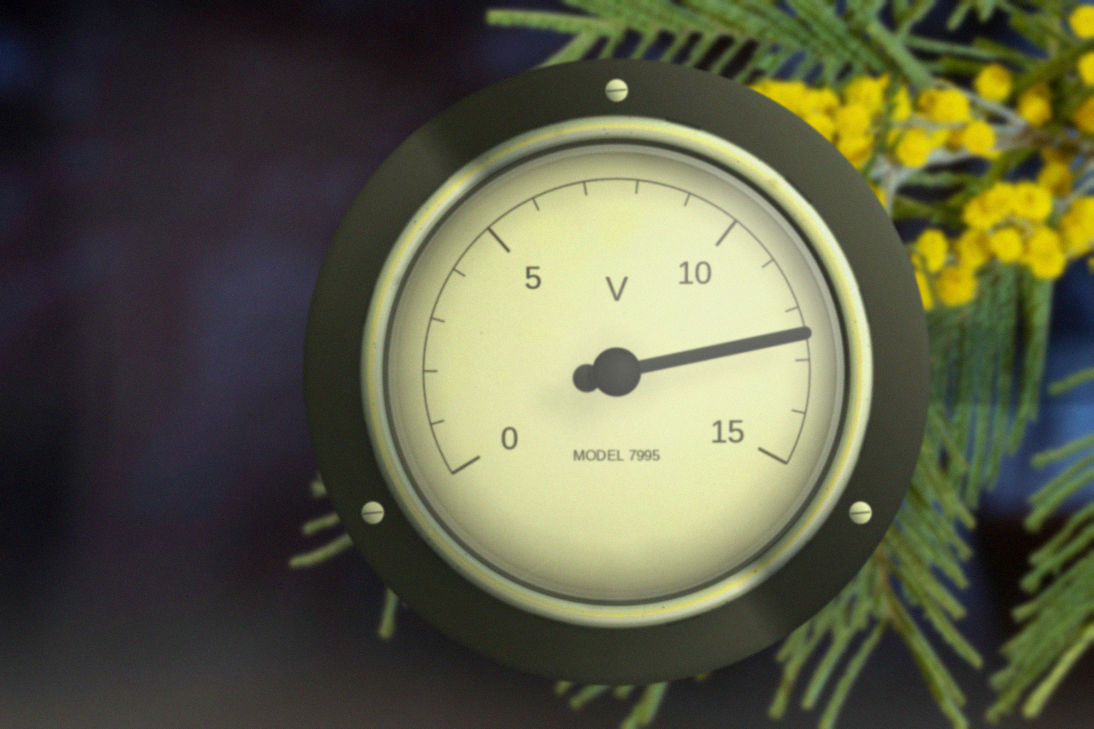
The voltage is 12.5; V
